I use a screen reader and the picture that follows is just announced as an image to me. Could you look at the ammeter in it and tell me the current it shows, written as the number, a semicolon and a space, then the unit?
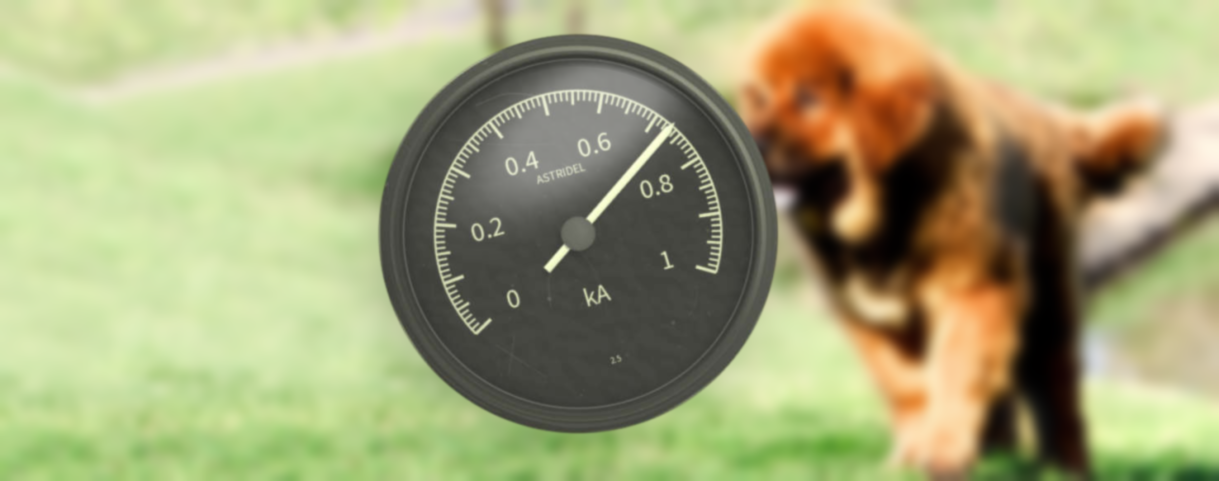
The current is 0.73; kA
